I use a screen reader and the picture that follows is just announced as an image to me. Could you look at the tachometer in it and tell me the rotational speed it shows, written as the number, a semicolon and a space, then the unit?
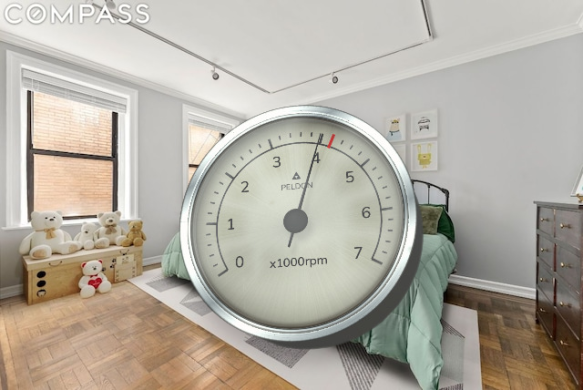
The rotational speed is 4000; rpm
